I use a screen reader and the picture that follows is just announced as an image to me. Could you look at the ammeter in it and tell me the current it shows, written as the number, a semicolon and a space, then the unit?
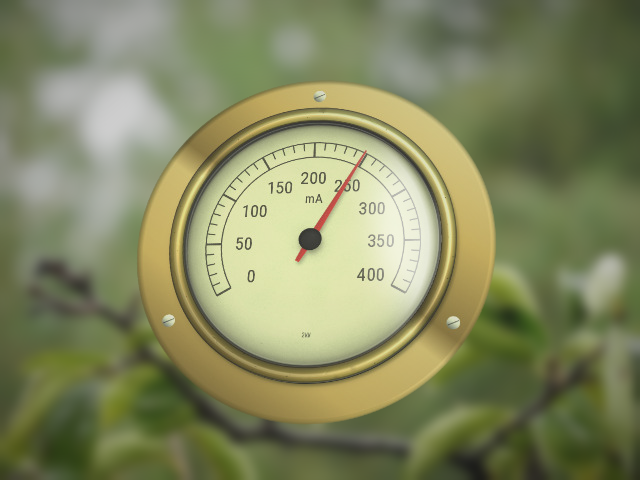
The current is 250; mA
